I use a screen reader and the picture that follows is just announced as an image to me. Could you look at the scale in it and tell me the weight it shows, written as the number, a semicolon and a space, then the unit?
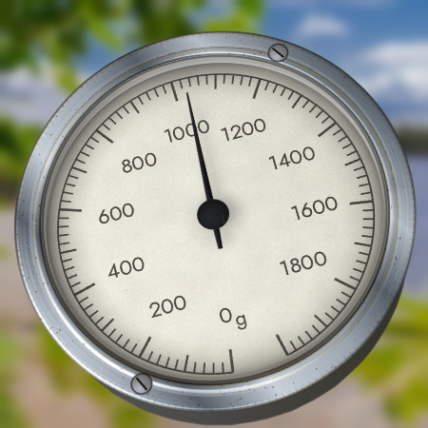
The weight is 1030; g
